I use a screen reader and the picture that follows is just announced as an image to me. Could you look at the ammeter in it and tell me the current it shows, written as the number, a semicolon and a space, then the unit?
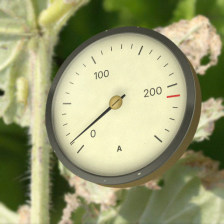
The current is 10; A
